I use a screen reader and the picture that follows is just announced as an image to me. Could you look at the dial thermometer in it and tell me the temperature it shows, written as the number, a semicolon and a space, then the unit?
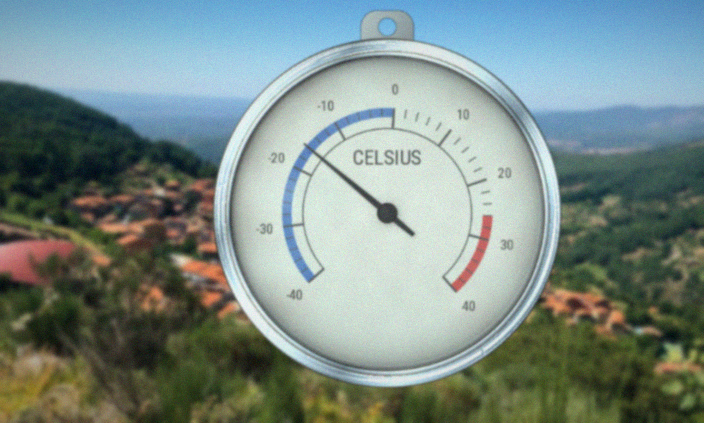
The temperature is -16; °C
